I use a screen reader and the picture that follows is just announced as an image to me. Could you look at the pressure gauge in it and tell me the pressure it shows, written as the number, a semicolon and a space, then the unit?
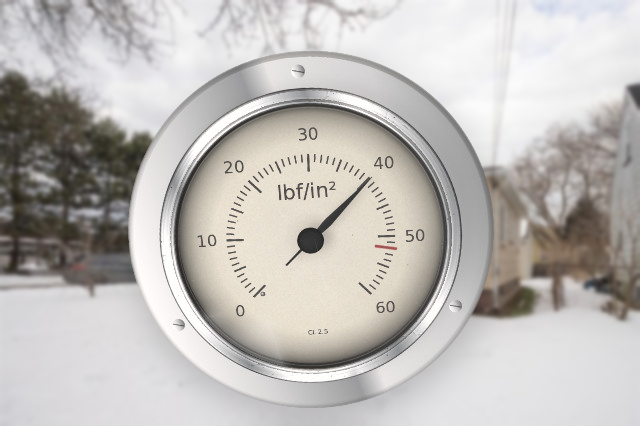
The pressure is 40; psi
